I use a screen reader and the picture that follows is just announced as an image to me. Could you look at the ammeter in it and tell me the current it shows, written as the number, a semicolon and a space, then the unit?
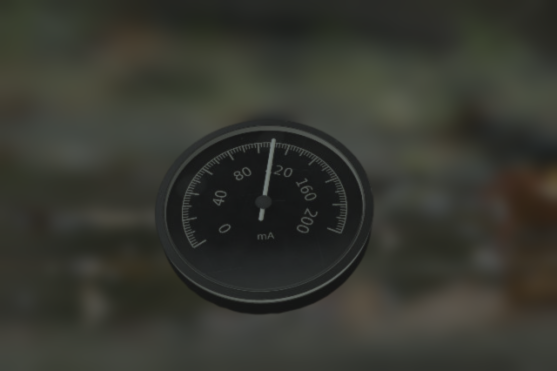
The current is 110; mA
